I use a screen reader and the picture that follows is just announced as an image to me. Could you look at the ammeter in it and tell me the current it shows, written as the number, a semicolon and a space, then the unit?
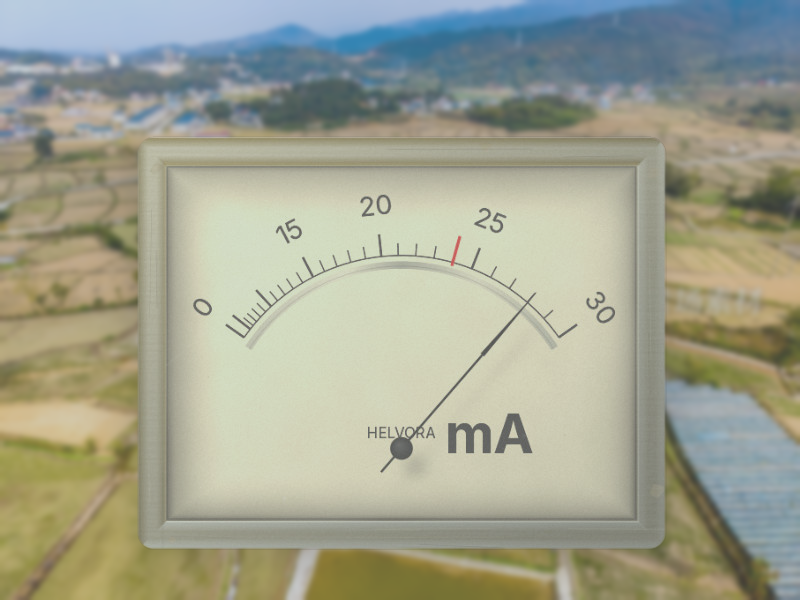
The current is 28; mA
